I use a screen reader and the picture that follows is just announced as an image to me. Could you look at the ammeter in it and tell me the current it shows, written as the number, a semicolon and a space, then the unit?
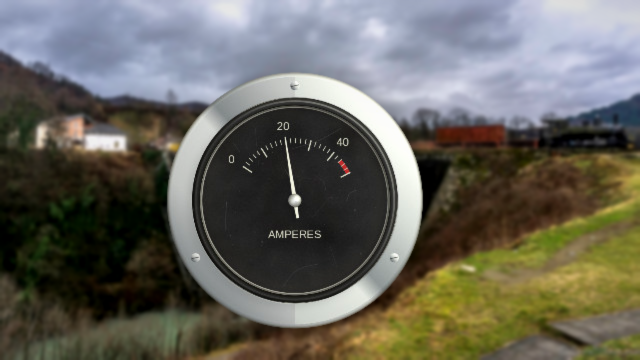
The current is 20; A
